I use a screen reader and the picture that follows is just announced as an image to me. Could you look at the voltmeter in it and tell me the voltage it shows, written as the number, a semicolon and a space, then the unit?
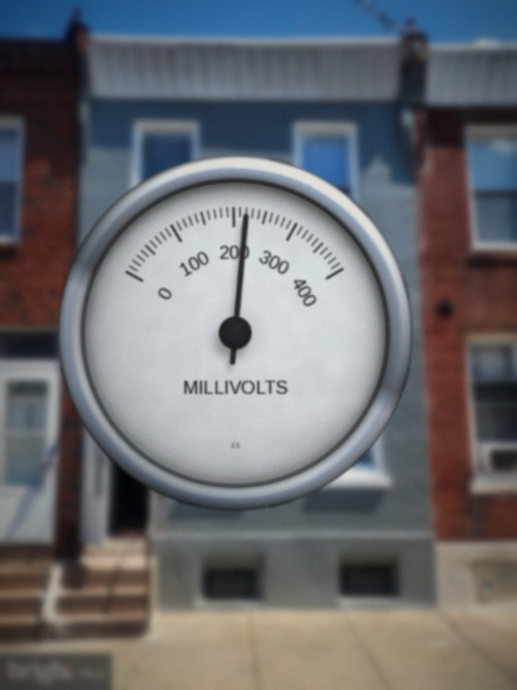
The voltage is 220; mV
